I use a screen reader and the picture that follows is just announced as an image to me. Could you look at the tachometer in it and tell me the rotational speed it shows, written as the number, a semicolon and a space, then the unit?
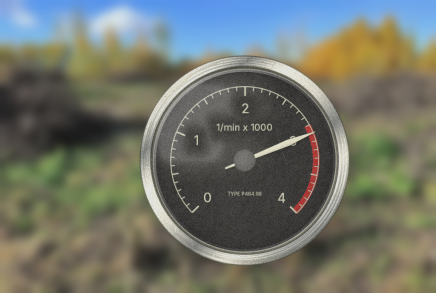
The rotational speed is 3000; rpm
